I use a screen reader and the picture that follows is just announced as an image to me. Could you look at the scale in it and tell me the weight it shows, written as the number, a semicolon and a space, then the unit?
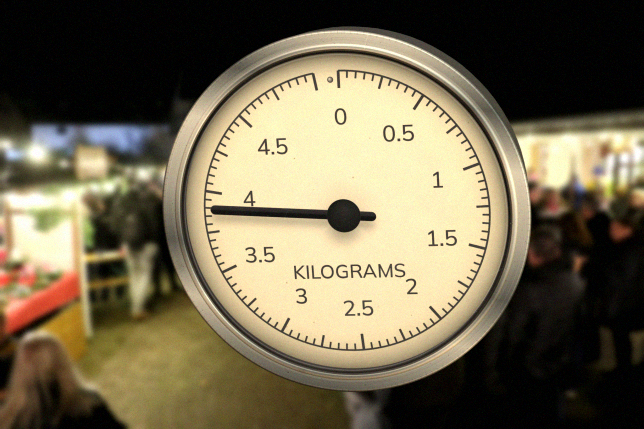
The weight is 3.9; kg
